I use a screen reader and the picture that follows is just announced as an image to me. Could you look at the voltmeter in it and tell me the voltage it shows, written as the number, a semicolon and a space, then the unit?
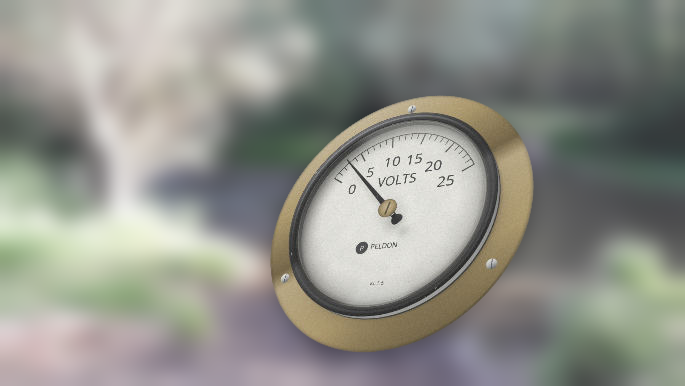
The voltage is 3; V
